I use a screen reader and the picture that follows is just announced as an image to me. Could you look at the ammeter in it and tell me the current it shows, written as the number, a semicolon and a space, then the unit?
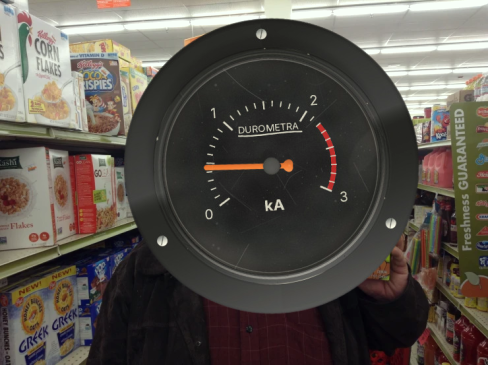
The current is 0.45; kA
